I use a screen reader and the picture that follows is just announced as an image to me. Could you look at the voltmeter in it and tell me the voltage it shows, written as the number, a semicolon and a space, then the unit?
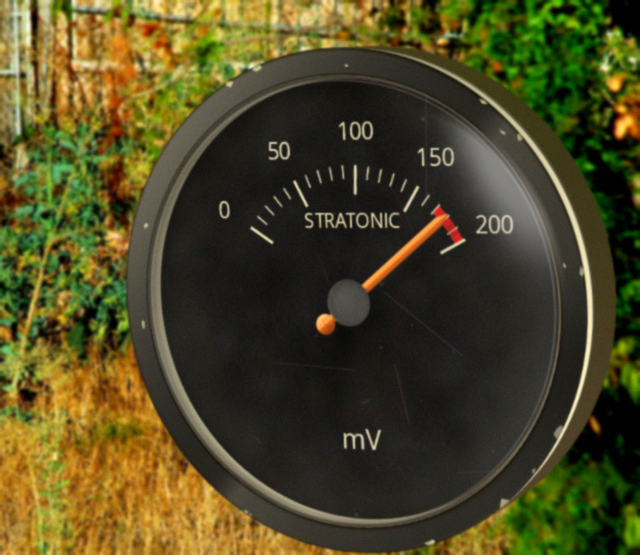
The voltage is 180; mV
